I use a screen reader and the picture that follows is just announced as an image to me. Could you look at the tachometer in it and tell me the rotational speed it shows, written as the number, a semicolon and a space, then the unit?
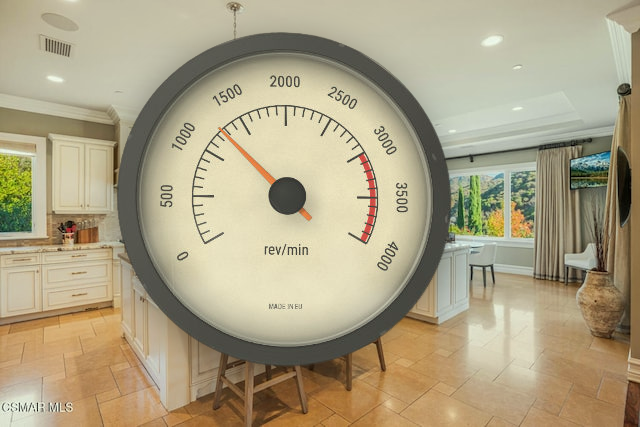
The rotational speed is 1250; rpm
